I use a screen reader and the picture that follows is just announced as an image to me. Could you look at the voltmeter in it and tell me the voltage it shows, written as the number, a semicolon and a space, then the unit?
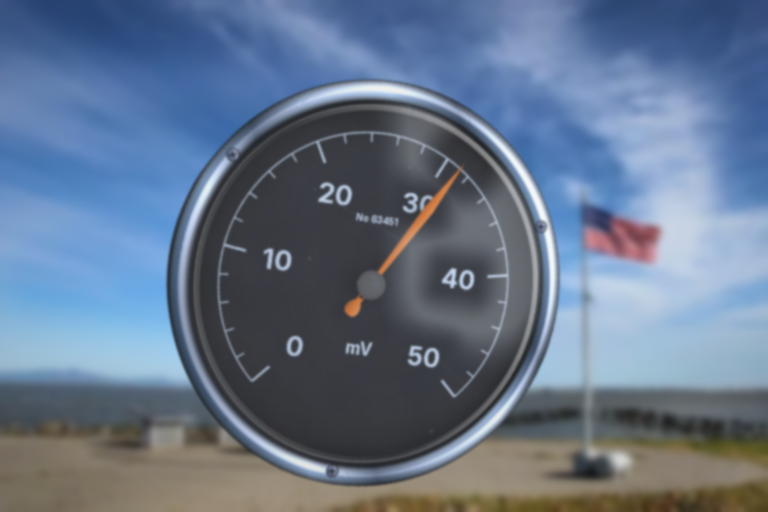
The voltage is 31; mV
